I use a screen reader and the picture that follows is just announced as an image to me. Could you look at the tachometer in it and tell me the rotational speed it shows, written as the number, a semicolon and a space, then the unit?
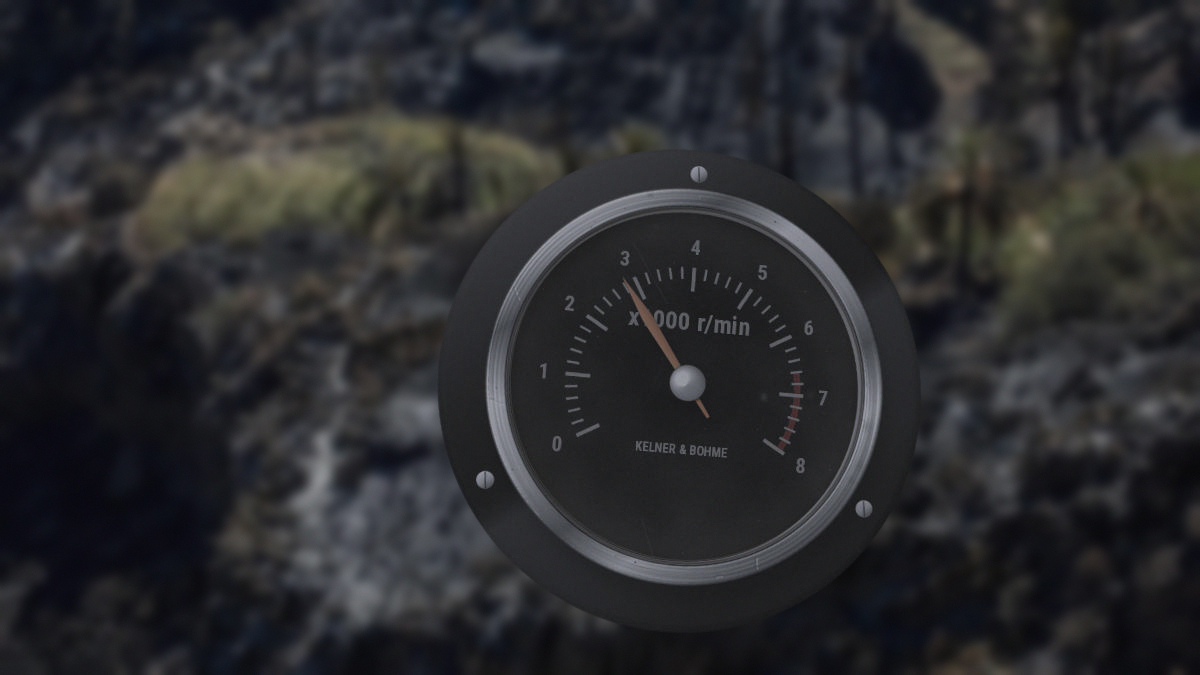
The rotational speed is 2800; rpm
